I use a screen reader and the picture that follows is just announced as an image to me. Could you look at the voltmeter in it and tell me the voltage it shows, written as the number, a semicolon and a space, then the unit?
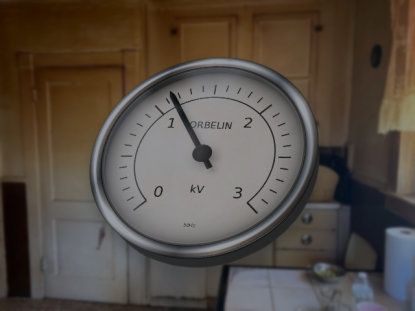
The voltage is 1.15; kV
